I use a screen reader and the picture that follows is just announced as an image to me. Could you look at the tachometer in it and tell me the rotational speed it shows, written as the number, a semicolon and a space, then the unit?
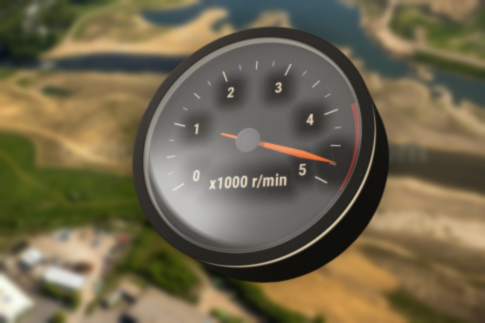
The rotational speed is 4750; rpm
